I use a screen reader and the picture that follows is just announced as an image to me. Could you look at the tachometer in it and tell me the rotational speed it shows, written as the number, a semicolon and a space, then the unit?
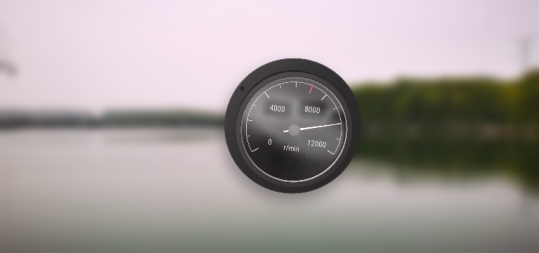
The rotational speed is 10000; rpm
